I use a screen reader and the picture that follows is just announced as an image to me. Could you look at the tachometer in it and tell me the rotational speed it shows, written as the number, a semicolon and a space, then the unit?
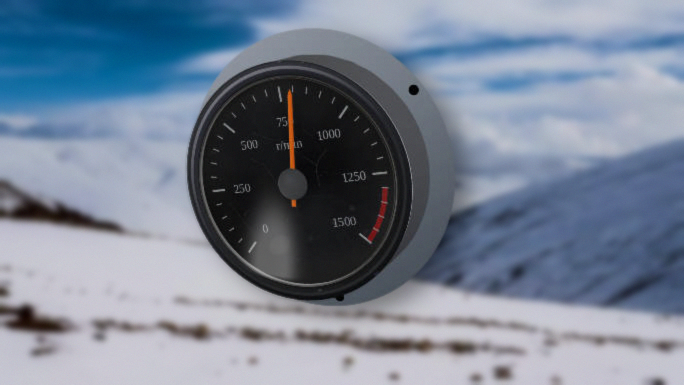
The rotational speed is 800; rpm
